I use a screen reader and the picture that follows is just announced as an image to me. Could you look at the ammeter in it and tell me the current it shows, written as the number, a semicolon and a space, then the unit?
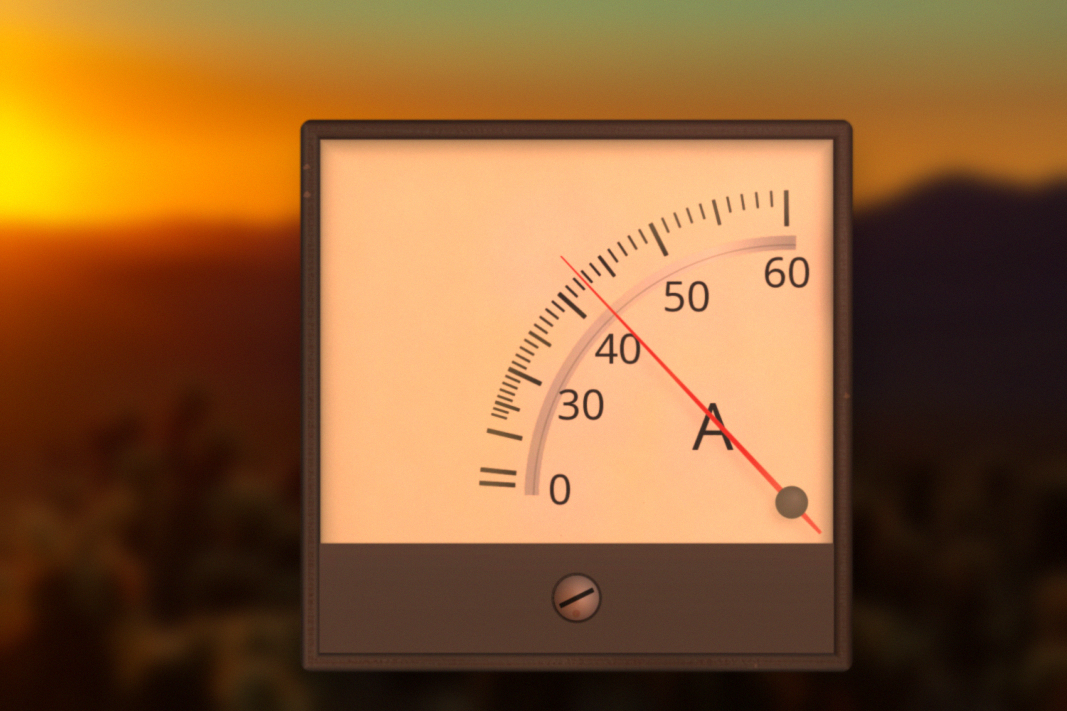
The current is 42.5; A
